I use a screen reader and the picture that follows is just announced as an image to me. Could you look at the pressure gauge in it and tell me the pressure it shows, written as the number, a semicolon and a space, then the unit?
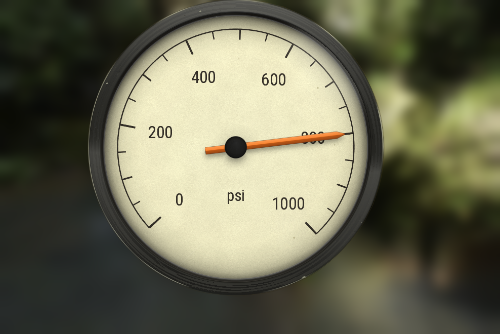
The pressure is 800; psi
